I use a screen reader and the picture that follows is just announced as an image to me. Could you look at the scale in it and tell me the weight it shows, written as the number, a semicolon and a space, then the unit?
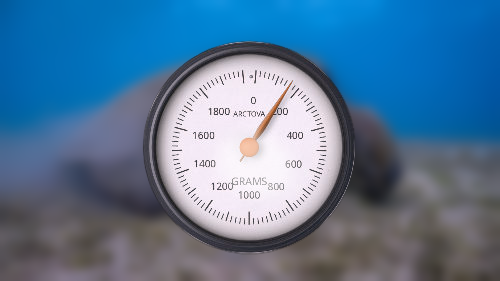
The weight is 160; g
